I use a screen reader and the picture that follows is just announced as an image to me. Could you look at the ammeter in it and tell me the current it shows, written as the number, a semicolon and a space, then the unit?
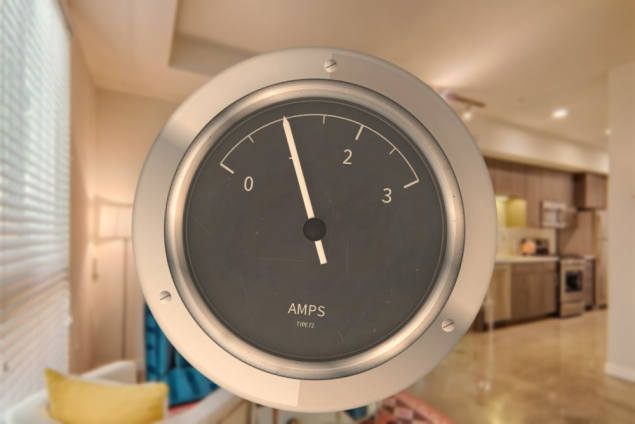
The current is 1; A
